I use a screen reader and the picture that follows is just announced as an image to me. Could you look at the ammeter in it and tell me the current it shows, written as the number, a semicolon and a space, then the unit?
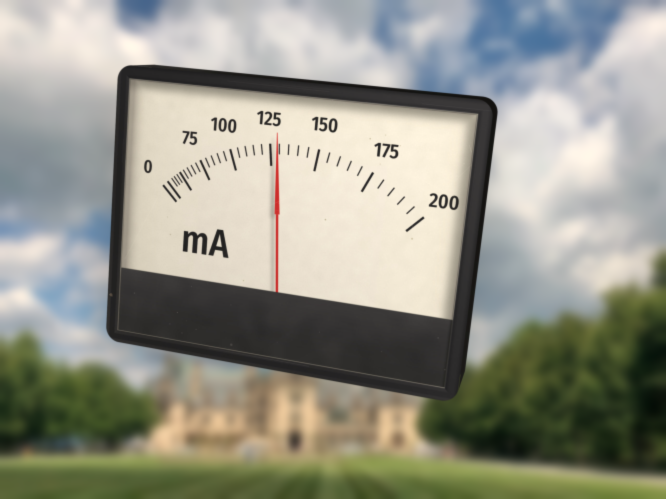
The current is 130; mA
